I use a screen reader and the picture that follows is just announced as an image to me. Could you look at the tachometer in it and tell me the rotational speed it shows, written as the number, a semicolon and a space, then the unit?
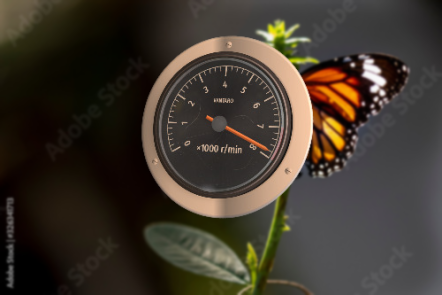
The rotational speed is 7800; rpm
